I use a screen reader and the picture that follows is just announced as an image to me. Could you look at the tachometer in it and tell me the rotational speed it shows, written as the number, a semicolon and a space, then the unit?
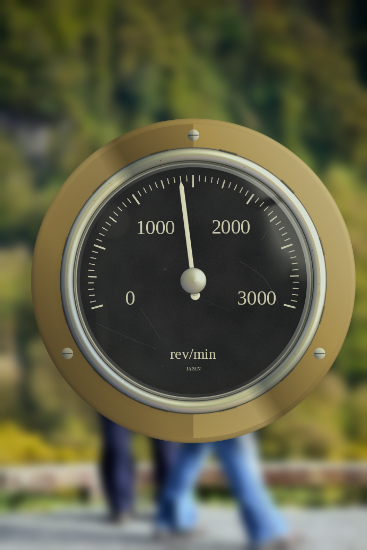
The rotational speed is 1400; rpm
